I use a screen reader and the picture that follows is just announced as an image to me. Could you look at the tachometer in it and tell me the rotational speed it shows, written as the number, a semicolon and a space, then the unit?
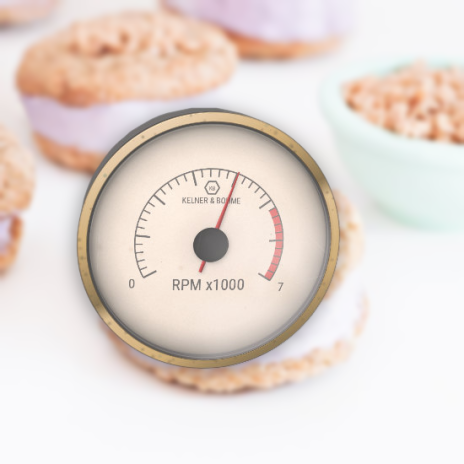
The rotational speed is 4000; rpm
